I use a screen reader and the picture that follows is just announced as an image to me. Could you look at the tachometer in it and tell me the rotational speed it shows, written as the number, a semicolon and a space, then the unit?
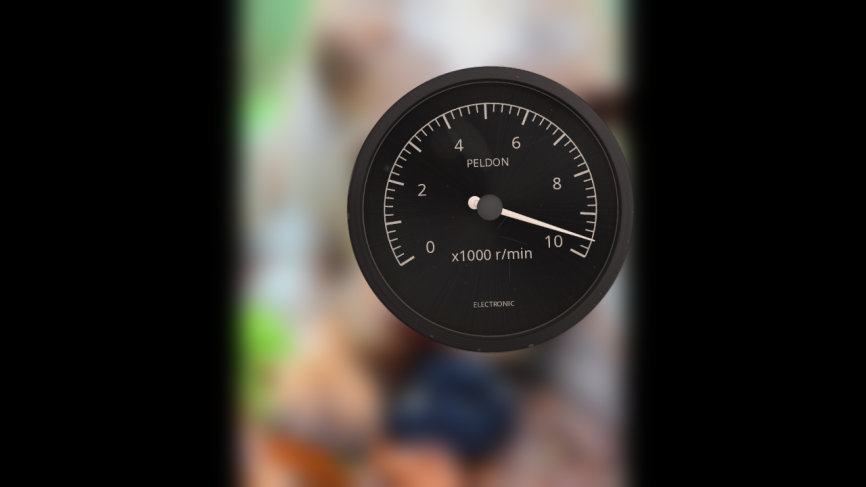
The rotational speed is 9600; rpm
